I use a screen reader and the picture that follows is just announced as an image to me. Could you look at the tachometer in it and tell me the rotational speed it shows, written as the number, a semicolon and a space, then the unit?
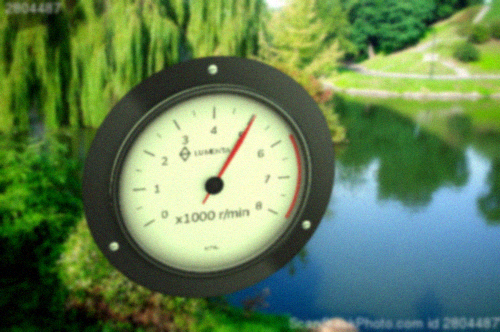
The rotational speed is 5000; rpm
